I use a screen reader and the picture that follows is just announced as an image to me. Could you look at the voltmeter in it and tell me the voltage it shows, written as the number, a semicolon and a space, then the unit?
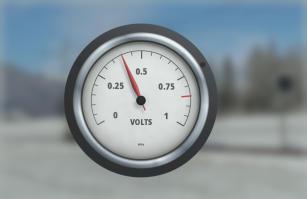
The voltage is 0.4; V
